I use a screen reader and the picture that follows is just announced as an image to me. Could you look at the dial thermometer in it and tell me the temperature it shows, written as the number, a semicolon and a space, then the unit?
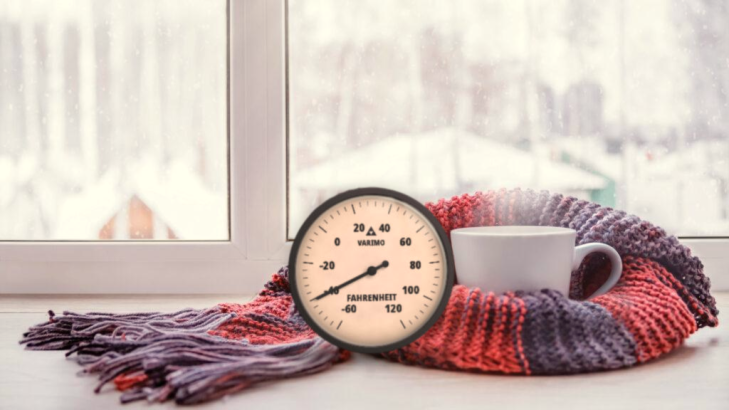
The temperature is -40; °F
